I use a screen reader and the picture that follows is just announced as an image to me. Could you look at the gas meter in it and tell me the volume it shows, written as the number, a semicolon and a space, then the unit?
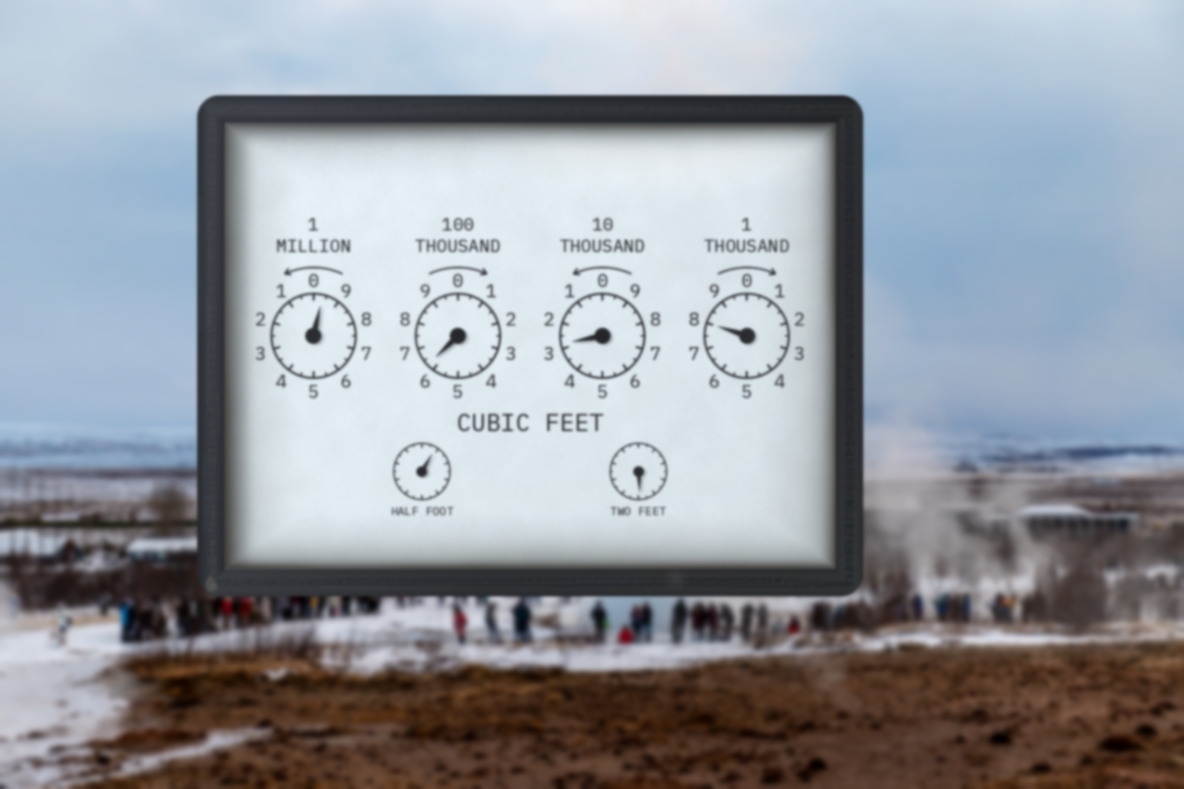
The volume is 962800; ft³
